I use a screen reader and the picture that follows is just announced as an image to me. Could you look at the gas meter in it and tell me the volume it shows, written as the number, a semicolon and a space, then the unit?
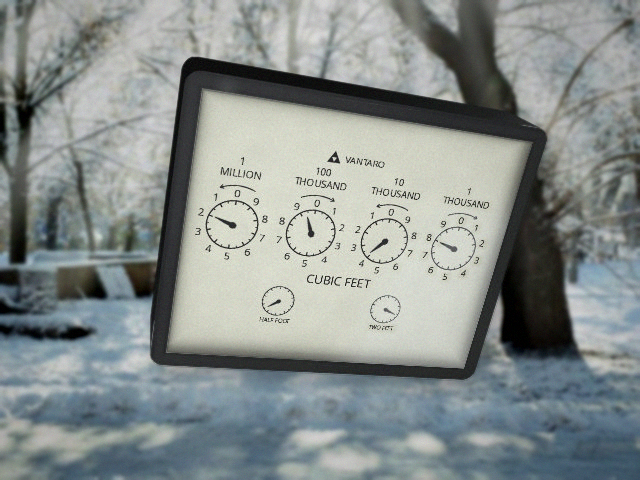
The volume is 193800; ft³
